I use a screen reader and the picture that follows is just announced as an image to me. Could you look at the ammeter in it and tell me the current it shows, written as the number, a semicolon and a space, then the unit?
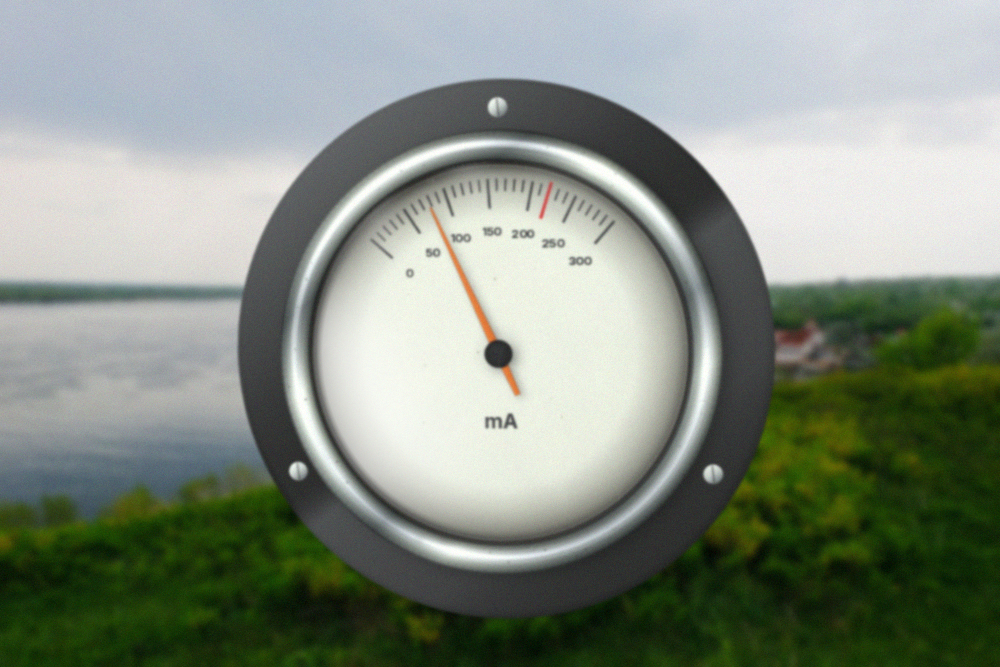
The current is 80; mA
